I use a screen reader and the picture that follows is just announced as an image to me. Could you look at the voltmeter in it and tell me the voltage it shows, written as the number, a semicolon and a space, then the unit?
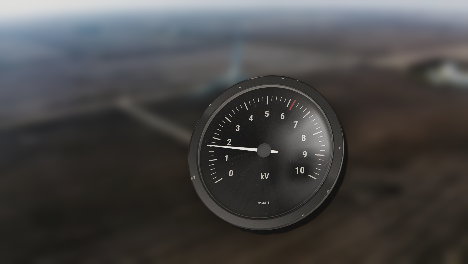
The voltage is 1.6; kV
